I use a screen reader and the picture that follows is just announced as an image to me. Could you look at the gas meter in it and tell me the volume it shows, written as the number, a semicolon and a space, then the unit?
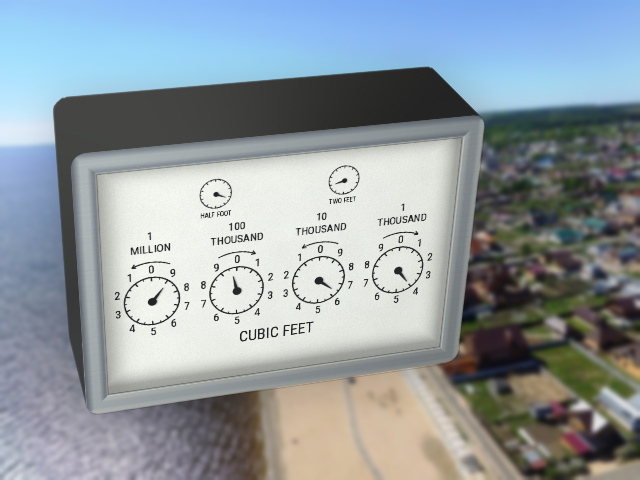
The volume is 896400; ft³
